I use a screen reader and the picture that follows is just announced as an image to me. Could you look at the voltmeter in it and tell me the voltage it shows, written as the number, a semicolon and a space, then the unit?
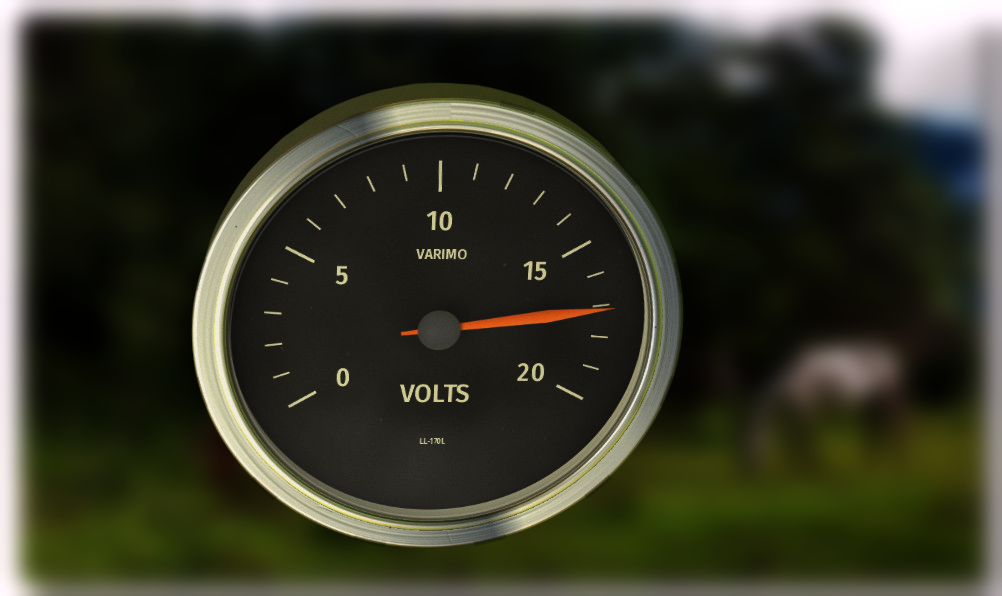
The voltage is 17; V
